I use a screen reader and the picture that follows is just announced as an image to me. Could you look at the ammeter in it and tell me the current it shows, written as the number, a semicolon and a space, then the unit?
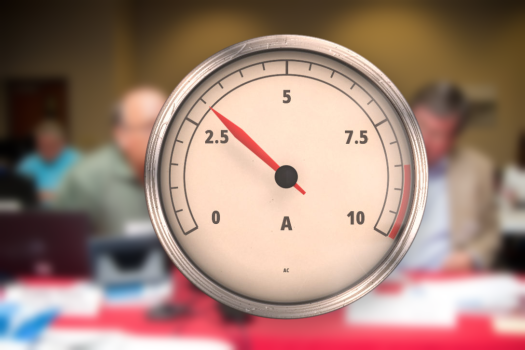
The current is 3; A
